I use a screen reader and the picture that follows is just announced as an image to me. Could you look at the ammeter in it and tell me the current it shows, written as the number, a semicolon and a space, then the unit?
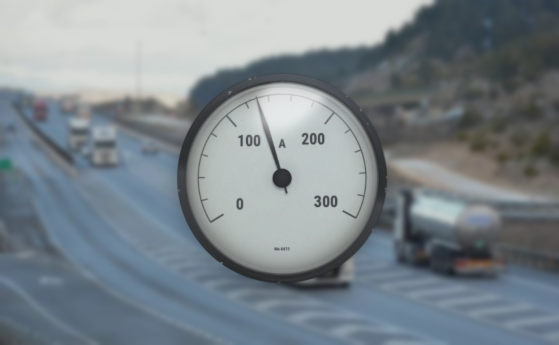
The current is 130; A
